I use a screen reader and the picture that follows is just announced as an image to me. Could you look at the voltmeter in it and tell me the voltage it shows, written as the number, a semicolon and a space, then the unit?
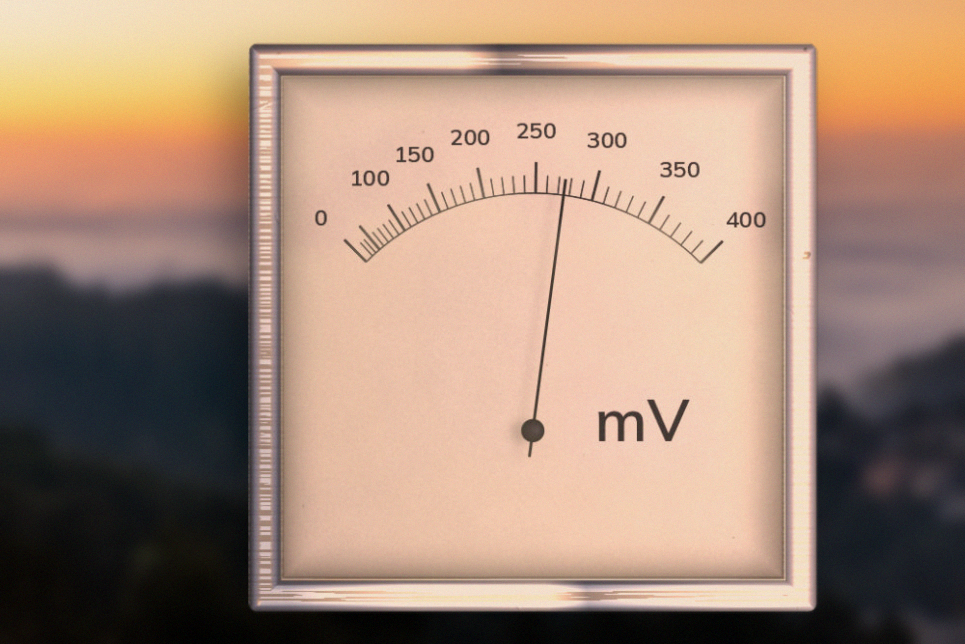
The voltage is 275; mV
